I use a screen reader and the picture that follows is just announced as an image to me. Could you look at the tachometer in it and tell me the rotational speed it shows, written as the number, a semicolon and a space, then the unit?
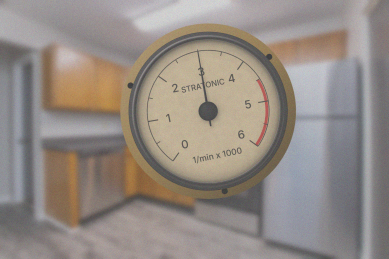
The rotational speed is 3000; rpm
